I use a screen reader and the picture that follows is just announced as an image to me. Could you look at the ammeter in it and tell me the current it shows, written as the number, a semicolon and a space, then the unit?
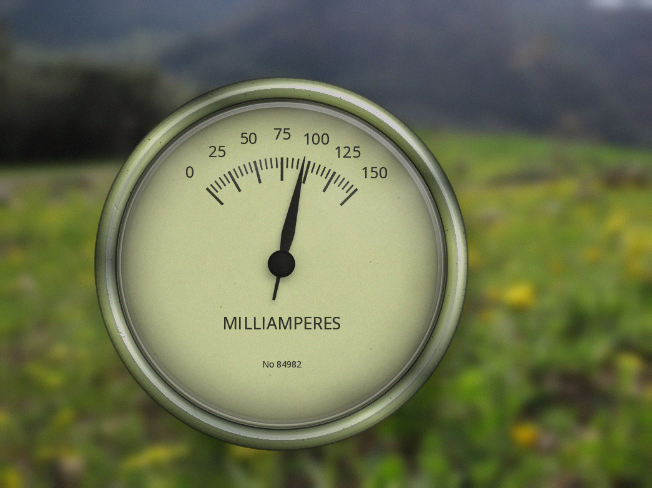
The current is 95; mA
